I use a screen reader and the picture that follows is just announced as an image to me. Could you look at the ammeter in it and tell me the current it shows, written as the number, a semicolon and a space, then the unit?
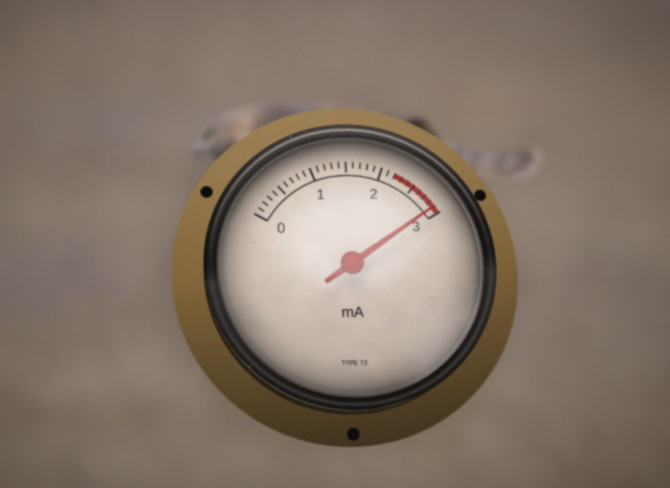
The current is 2.9; mA
